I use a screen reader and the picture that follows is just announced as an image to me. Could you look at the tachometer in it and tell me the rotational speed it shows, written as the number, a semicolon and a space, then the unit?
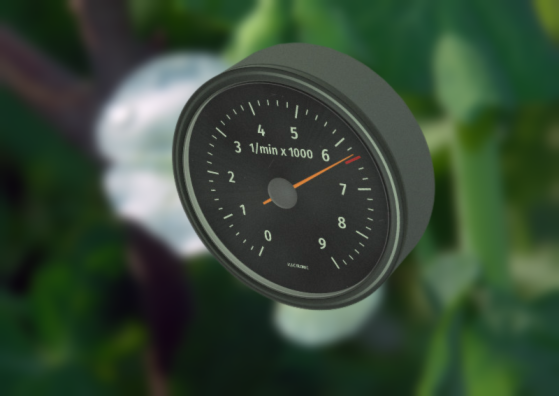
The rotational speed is 6300; rpm
